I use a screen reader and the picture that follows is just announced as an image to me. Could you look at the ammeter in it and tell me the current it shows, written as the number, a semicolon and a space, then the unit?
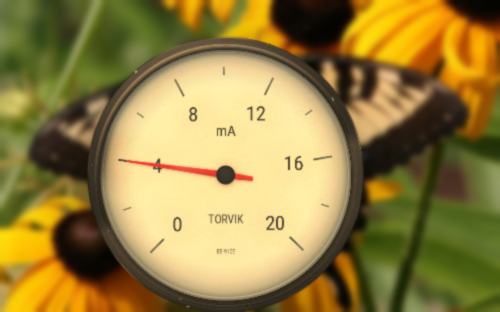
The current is 4; mA
